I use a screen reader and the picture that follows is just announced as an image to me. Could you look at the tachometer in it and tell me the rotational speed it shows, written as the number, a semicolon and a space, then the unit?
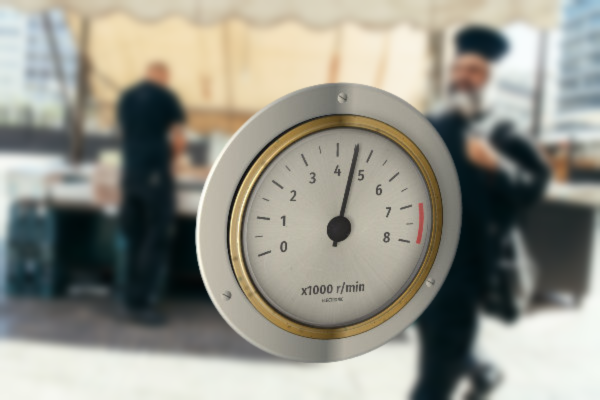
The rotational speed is 4500; rpm
